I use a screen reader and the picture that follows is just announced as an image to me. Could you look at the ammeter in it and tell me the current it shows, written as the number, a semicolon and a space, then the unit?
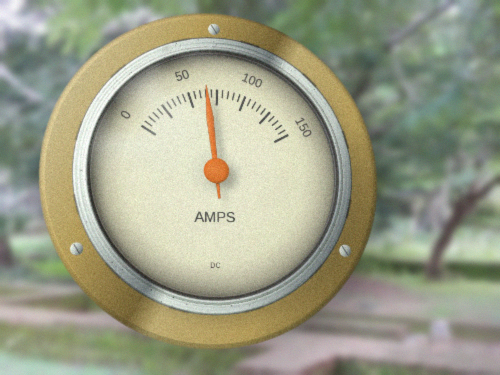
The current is 65; A
